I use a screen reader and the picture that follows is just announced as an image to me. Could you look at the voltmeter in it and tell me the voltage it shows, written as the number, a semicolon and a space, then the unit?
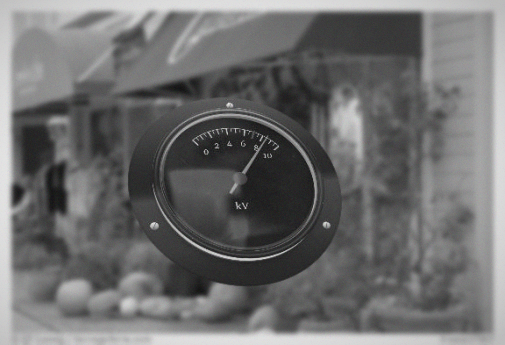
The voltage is 8.5; kV
